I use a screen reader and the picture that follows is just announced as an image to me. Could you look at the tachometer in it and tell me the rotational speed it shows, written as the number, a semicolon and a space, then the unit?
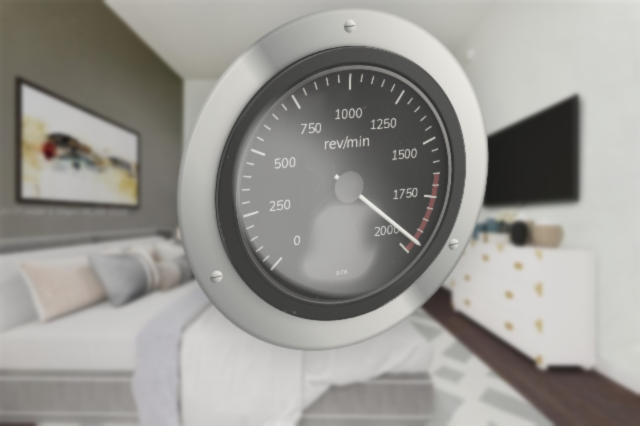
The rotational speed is 1950; rpm
